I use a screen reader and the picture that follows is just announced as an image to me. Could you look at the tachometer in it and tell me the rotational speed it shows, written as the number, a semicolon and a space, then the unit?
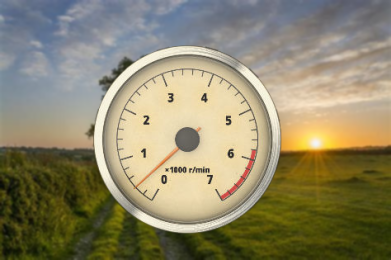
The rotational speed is 400; rpm
